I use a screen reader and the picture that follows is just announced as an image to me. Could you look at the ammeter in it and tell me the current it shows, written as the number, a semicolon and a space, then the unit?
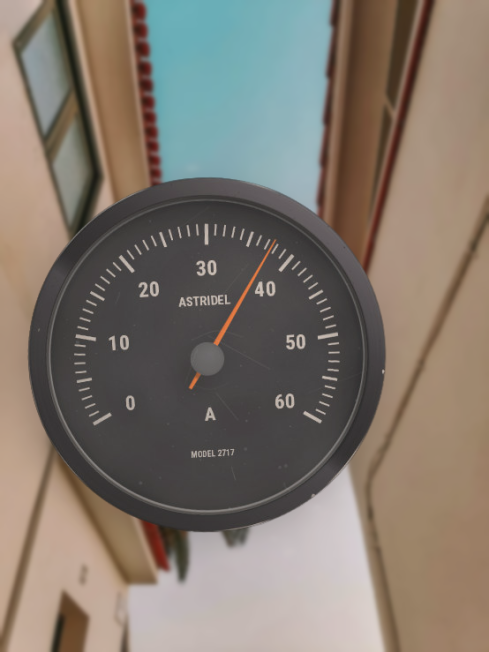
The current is 37.5; A
